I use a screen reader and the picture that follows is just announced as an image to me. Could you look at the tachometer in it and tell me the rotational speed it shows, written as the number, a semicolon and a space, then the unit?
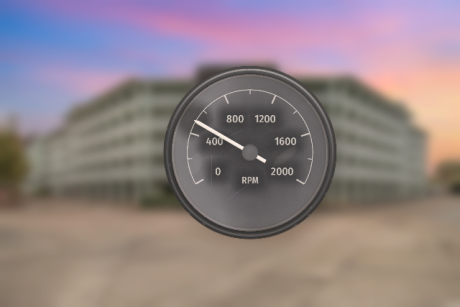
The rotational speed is 500; rpm
